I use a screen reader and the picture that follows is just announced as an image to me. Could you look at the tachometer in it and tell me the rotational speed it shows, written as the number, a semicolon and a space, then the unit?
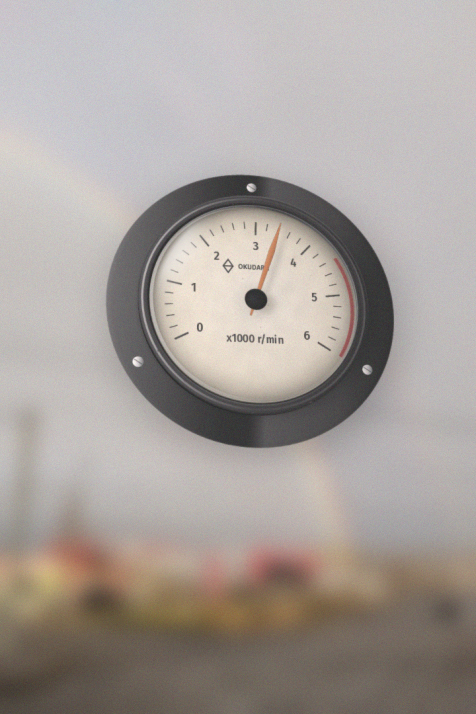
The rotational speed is 3400; rpm
